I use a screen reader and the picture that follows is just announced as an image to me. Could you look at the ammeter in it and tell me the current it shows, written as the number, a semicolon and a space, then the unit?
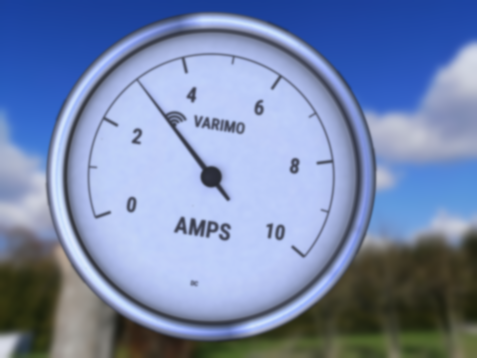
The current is 3; A
